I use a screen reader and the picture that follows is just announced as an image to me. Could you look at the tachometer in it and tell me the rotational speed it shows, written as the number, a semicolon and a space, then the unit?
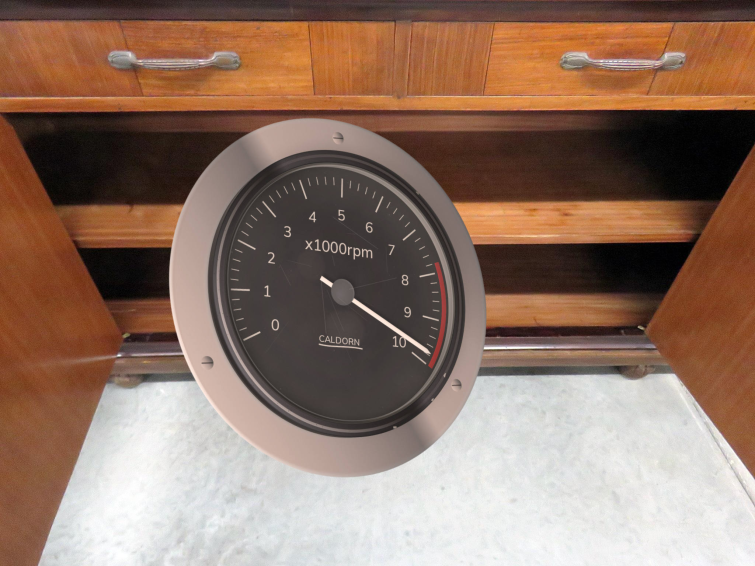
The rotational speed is 9800; rpm
